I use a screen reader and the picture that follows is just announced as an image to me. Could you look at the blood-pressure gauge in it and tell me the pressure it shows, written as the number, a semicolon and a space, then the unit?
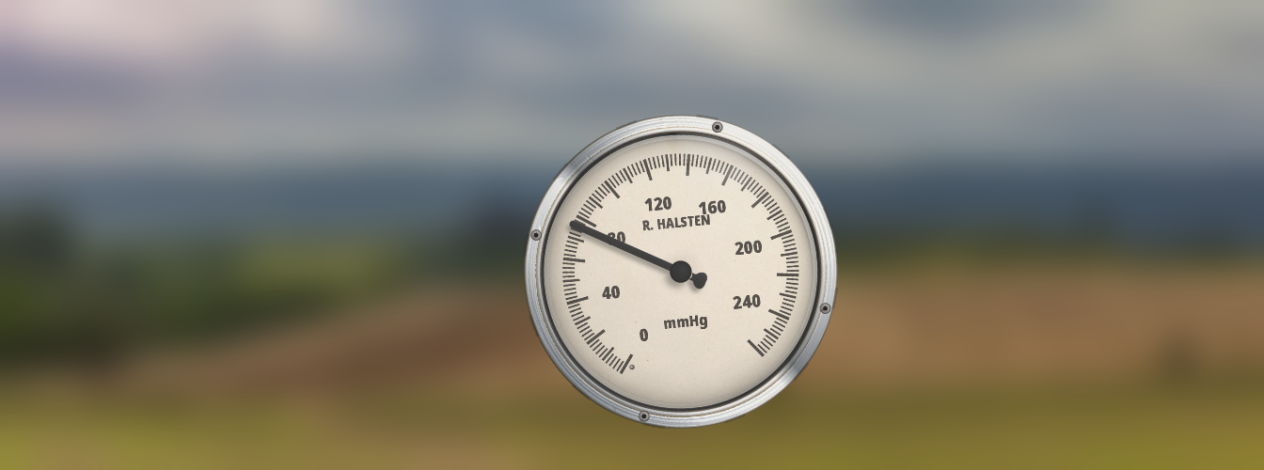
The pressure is 76; mmHg
